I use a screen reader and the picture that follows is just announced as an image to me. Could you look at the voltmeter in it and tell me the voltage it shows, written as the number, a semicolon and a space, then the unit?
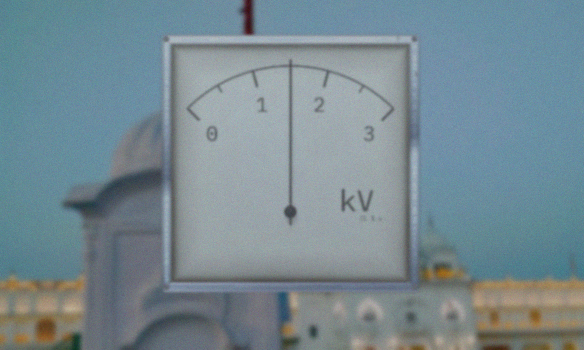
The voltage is 1.5; kV
